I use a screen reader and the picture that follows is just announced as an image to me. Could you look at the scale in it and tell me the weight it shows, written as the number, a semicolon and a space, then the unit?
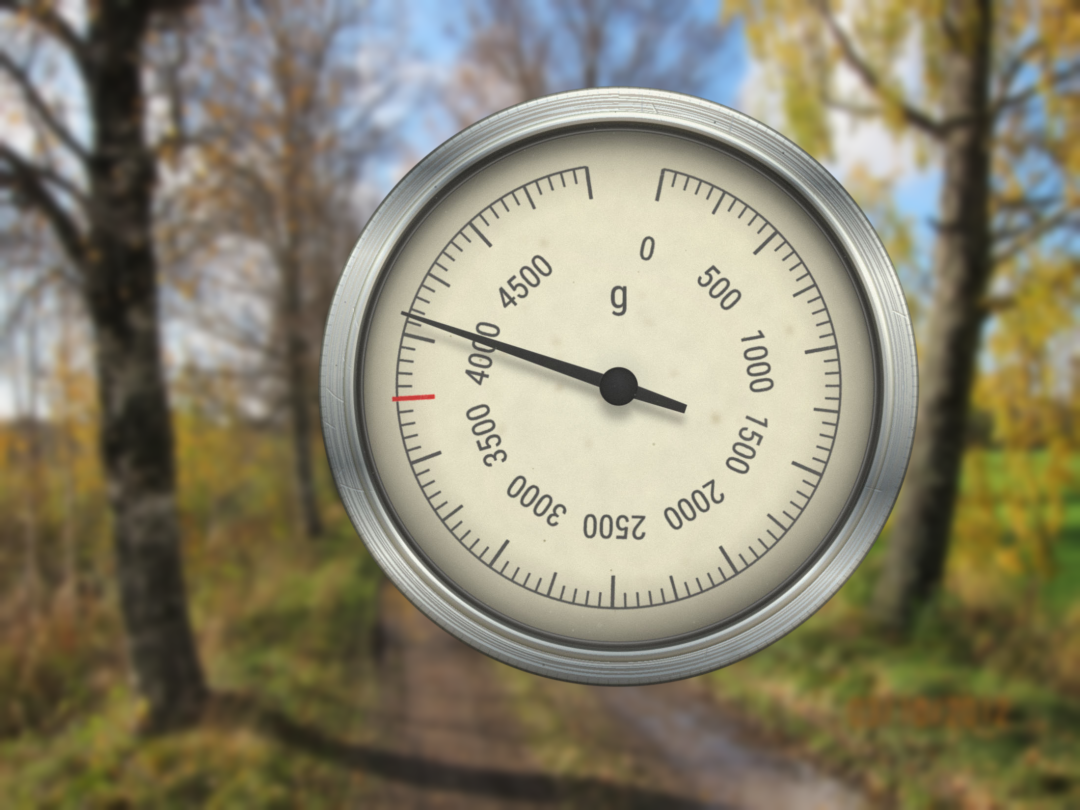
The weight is 4075; g
